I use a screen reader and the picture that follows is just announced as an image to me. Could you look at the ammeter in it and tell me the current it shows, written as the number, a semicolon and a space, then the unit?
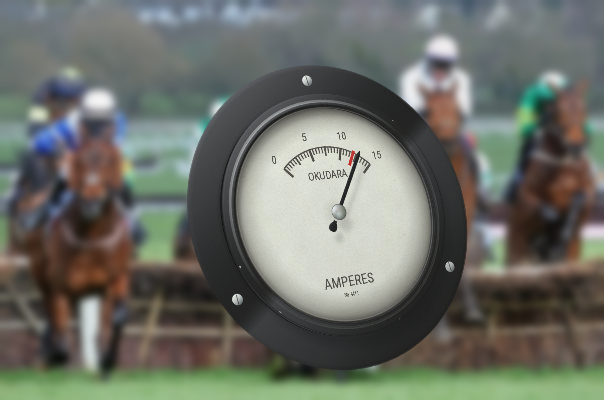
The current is 12.5; A
